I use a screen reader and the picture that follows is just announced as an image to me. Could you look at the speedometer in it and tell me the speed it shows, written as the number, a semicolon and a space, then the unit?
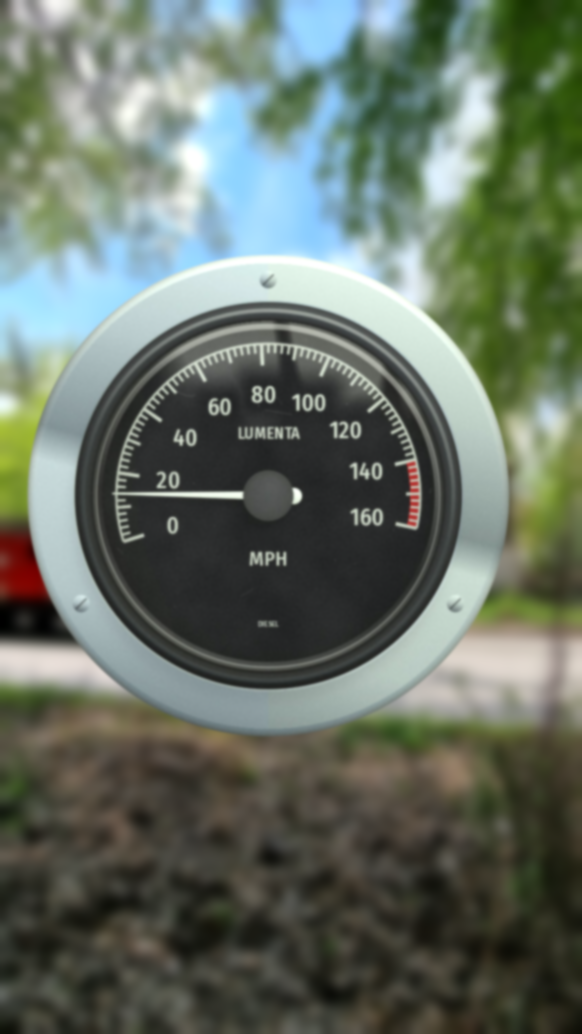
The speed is 14; mph
